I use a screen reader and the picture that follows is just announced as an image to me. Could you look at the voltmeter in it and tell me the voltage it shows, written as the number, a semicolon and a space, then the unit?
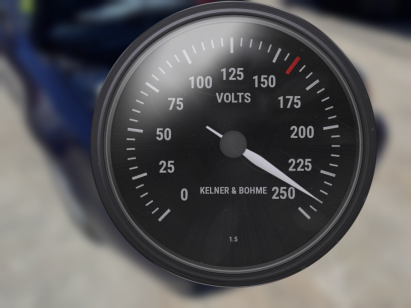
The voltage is 240; V
